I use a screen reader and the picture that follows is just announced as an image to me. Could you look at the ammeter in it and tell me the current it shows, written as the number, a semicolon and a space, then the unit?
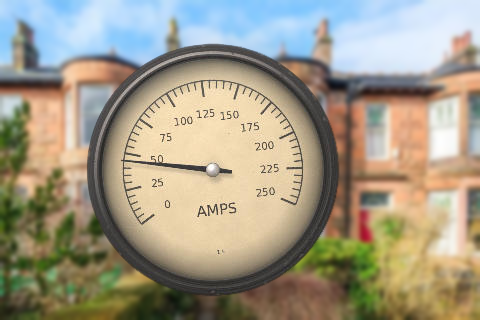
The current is 45; A
